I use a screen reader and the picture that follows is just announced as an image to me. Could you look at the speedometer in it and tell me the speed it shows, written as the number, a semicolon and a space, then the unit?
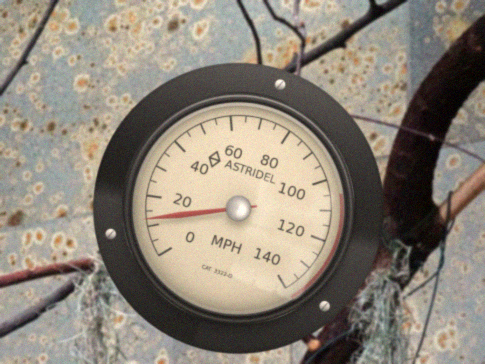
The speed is 12.5; mph
